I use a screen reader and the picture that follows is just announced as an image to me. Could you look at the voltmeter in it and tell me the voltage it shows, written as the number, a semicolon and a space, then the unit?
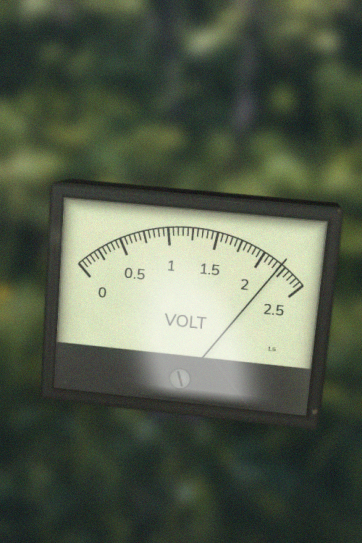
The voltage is 2.2; V
